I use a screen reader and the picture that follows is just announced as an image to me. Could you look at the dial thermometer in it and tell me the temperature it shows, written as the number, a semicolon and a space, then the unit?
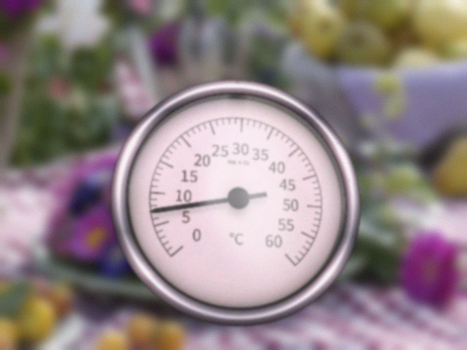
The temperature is 7; °C
